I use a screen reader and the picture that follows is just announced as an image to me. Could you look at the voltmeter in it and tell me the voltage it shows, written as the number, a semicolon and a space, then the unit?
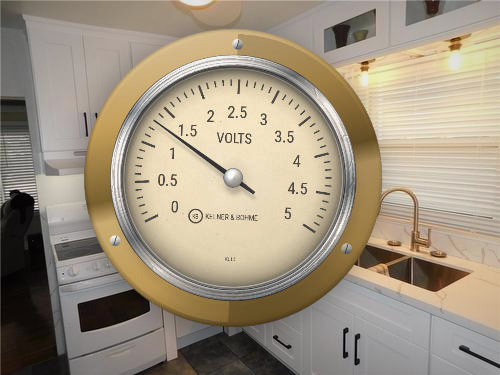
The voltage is 1.3; V
